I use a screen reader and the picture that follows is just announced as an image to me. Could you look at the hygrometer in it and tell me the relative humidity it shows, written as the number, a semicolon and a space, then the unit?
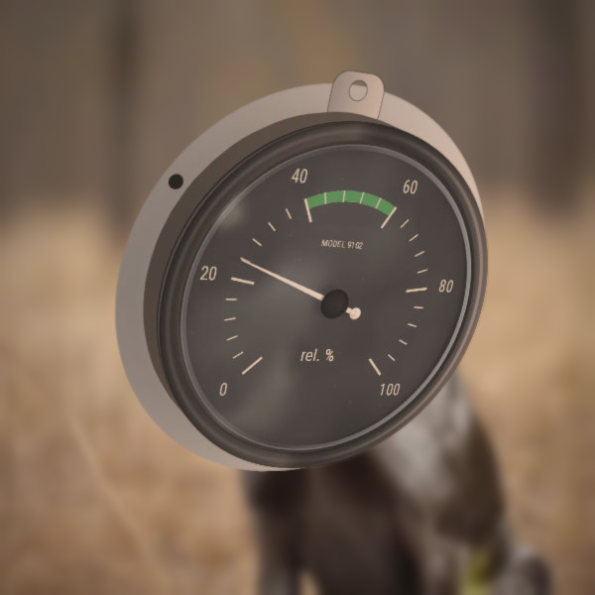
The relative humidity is 24; %
